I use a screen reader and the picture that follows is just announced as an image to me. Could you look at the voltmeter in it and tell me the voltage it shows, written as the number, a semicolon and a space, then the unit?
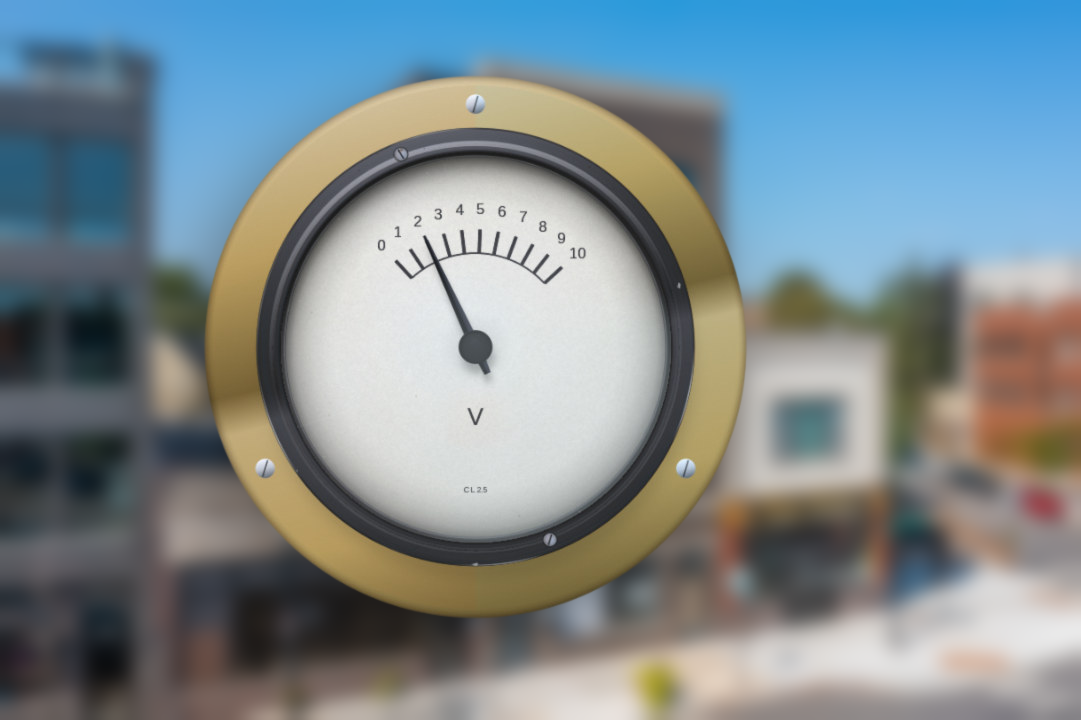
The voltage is 2; V
